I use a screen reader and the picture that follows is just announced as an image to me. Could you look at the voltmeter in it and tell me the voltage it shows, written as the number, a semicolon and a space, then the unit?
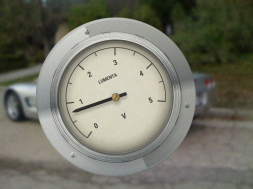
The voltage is 0.75; V
